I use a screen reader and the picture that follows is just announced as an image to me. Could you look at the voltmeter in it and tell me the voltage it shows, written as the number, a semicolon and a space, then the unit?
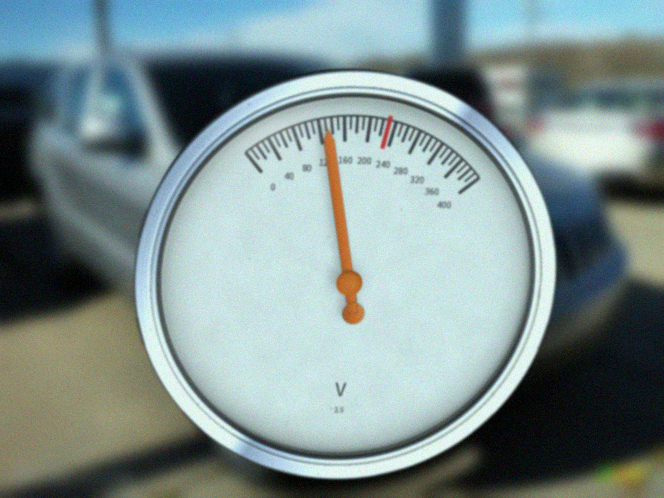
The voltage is 130; V
